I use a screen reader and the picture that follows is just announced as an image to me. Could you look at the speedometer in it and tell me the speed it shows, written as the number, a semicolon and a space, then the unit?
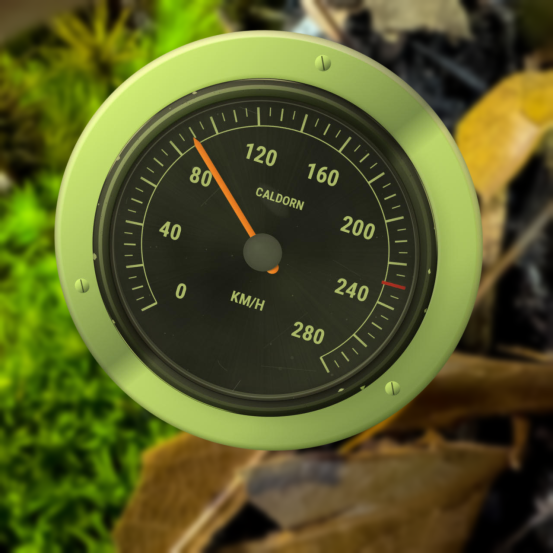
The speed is 90; km/h
